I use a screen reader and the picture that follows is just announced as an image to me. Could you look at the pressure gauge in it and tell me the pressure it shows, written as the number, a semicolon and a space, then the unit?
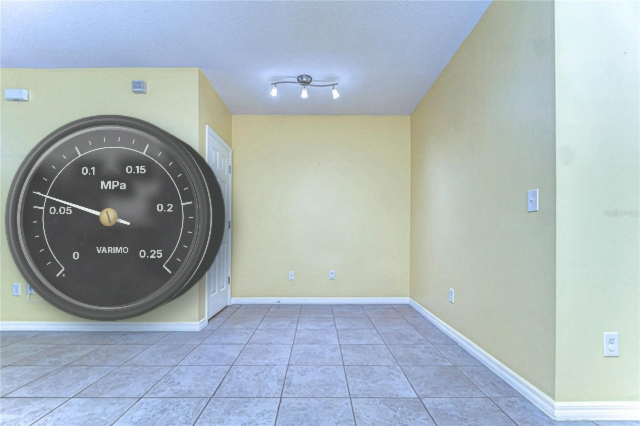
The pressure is 0.06; MPa
